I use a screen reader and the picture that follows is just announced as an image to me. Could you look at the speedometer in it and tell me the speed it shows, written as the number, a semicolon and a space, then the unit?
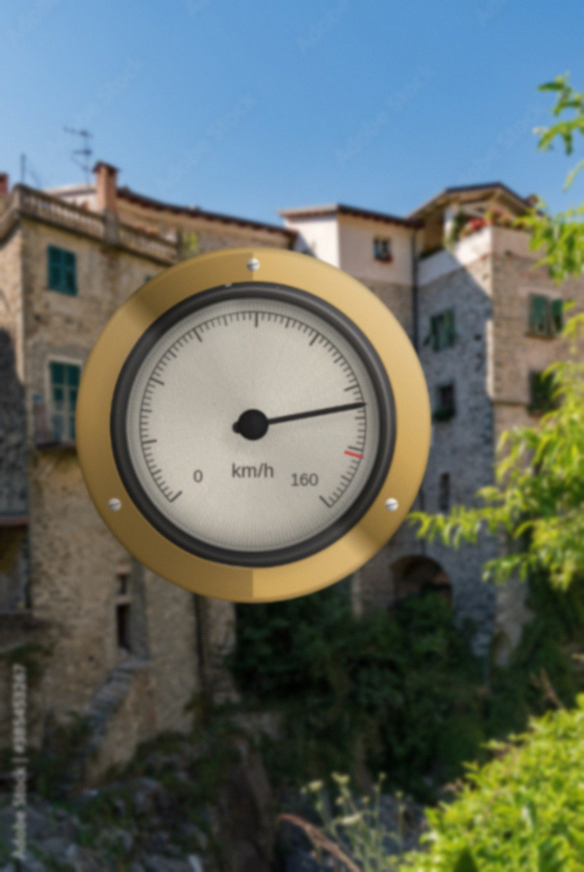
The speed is 126; km/h
